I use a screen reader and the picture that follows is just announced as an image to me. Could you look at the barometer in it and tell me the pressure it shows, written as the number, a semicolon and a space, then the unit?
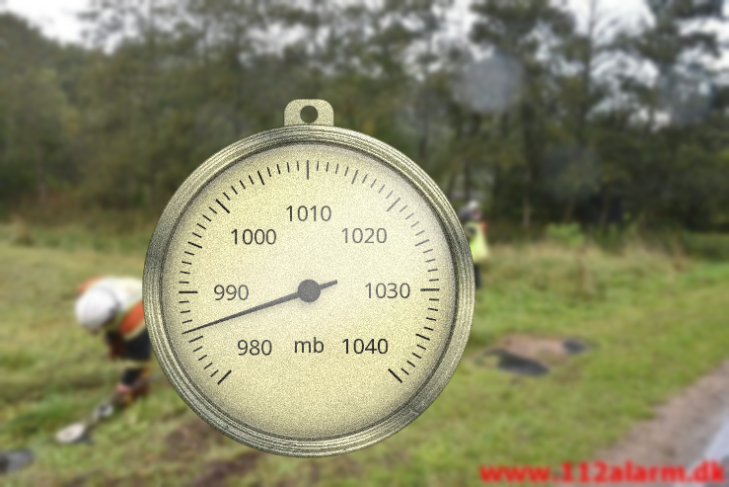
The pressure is 986; mbar
